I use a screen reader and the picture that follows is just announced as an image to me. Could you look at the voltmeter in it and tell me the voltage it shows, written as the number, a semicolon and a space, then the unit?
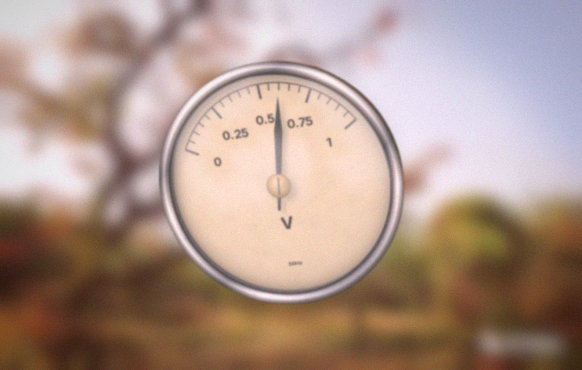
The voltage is 0.6; V
